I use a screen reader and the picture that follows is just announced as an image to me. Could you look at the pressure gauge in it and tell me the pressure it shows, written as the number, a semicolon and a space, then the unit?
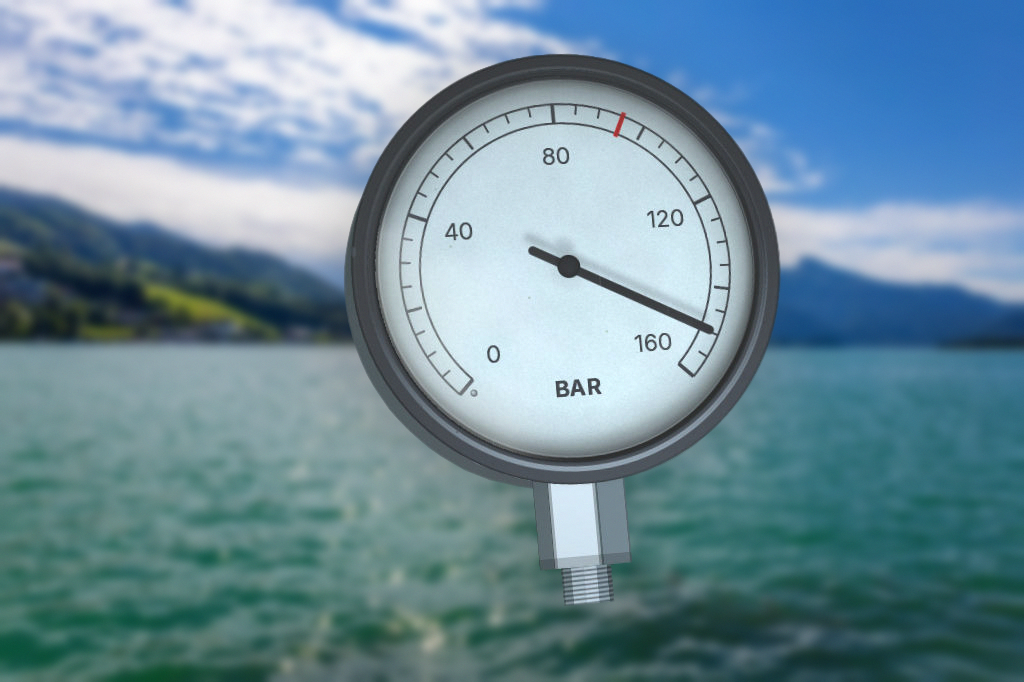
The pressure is 150; bar
